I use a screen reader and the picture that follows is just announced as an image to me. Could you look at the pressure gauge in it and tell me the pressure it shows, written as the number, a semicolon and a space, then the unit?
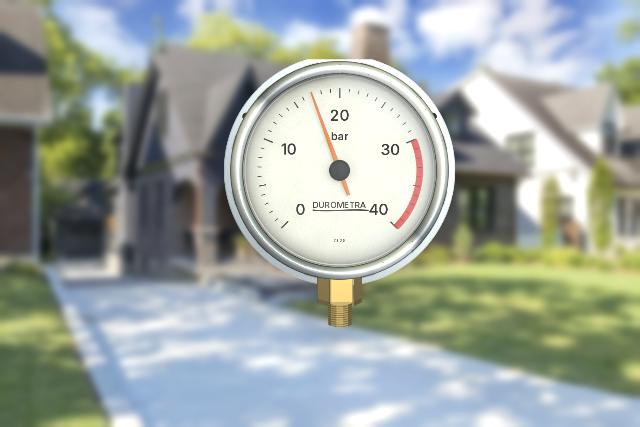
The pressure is 17; bar
